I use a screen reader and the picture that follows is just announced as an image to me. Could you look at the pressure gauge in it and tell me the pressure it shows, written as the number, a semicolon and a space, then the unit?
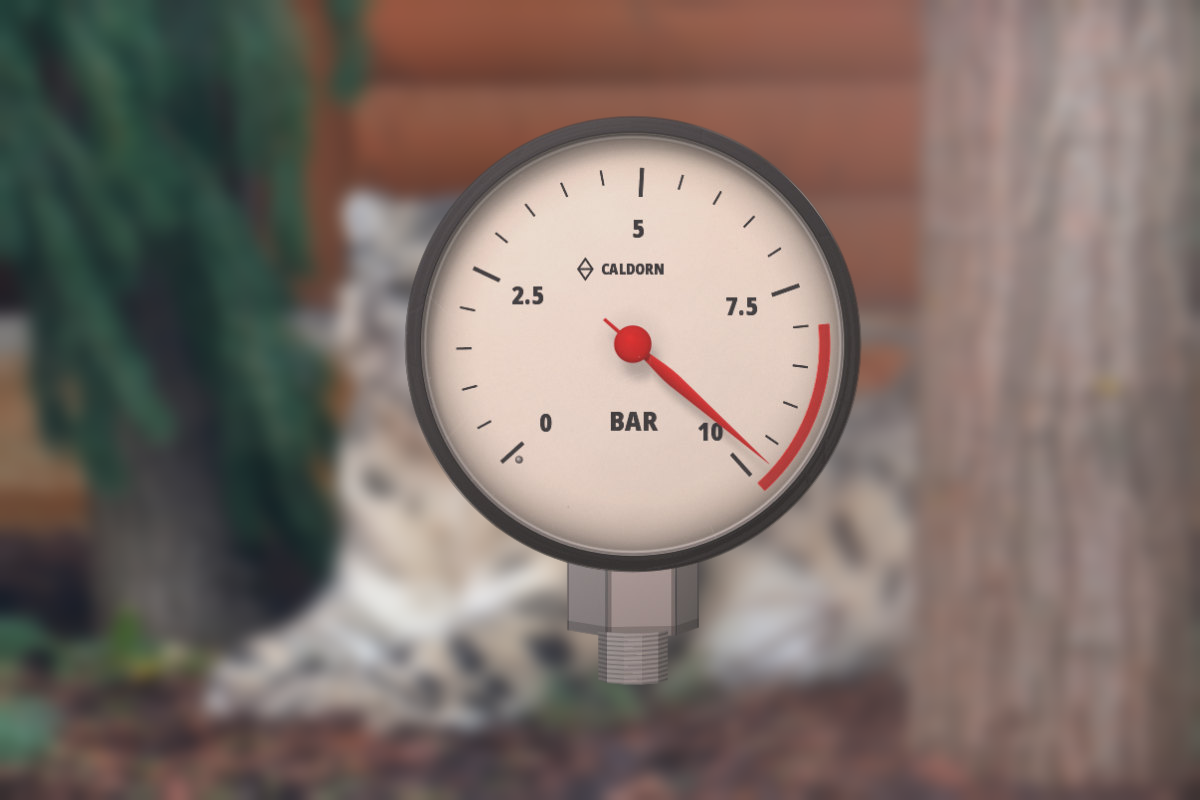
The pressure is 9.75; bar
